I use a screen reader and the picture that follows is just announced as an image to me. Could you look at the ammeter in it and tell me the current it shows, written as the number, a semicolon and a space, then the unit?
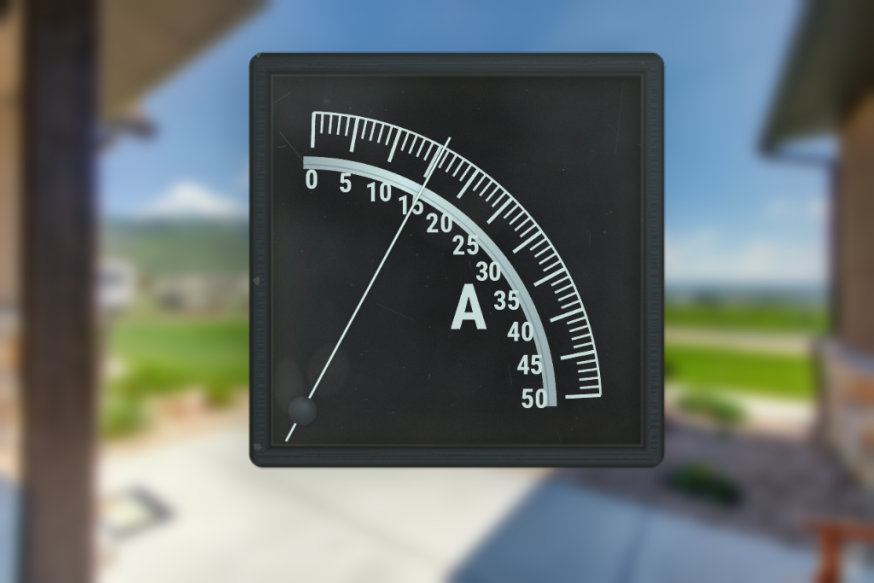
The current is 15.5; A
